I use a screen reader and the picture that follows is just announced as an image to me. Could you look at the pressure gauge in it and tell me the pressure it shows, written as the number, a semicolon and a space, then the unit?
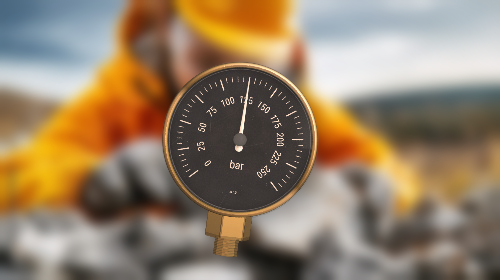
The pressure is 125; bar
